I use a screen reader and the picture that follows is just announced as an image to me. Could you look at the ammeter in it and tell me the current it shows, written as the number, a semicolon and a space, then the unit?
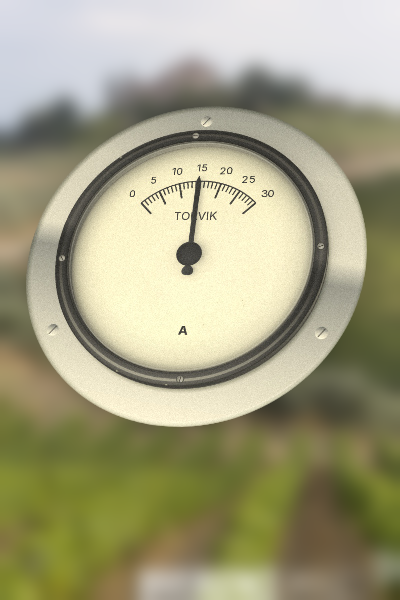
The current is 15; A
